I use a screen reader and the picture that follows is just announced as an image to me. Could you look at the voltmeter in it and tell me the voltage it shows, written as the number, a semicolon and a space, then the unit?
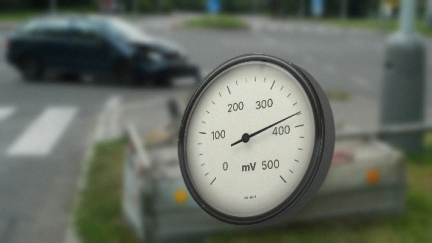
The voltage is 380; mV
